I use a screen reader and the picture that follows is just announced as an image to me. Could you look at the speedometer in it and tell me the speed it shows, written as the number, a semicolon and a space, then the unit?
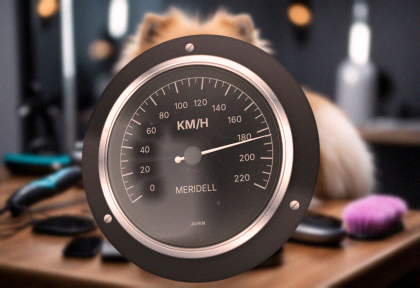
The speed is 185; km/h
